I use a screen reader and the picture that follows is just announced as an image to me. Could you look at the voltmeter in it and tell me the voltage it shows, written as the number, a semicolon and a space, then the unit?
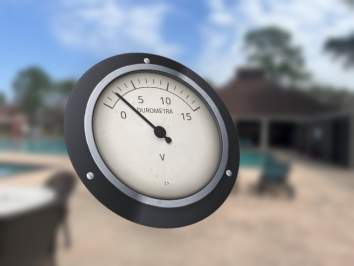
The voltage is 2; V
